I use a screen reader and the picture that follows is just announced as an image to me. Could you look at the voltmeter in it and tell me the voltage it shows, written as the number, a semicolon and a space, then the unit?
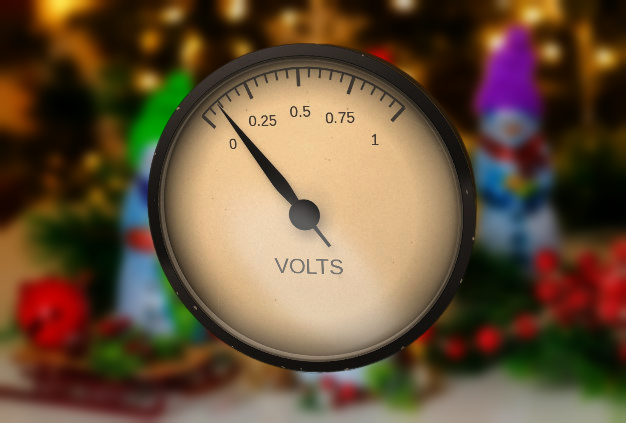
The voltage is 0.1; V
